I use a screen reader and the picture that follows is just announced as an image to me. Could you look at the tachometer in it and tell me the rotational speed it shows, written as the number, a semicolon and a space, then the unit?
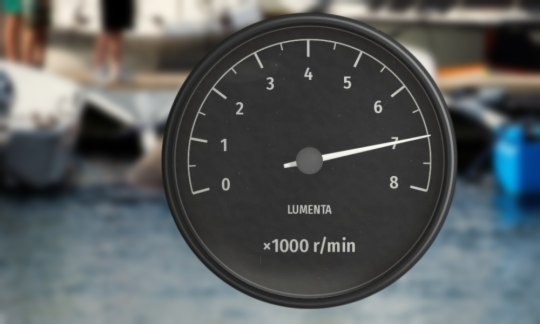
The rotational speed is 7000; rpm
